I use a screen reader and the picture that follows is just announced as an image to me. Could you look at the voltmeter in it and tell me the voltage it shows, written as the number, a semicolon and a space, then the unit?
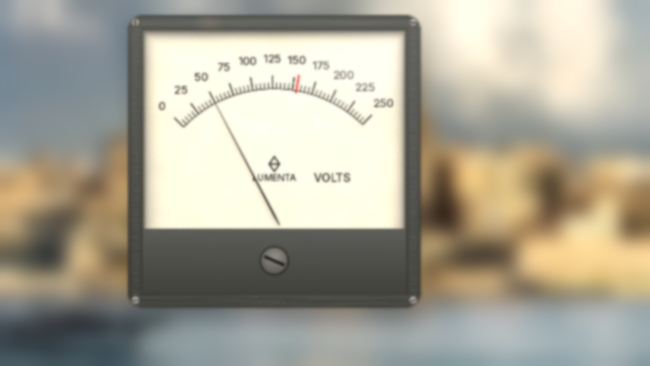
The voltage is 50; V
